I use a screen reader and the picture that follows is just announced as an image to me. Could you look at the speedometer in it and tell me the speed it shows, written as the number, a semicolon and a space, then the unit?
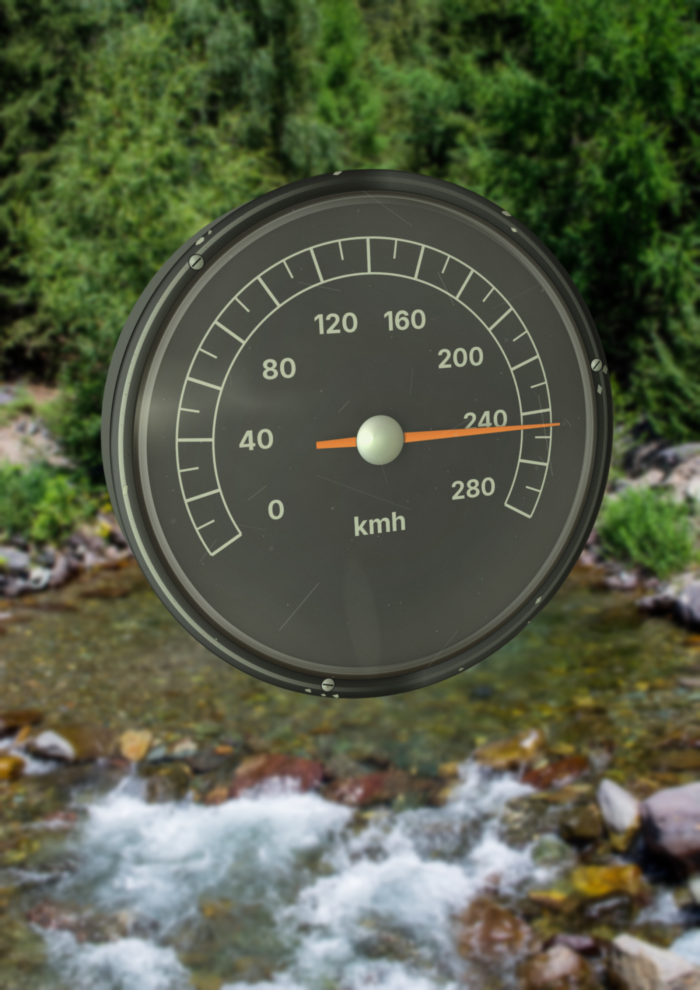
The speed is 245; km/h
